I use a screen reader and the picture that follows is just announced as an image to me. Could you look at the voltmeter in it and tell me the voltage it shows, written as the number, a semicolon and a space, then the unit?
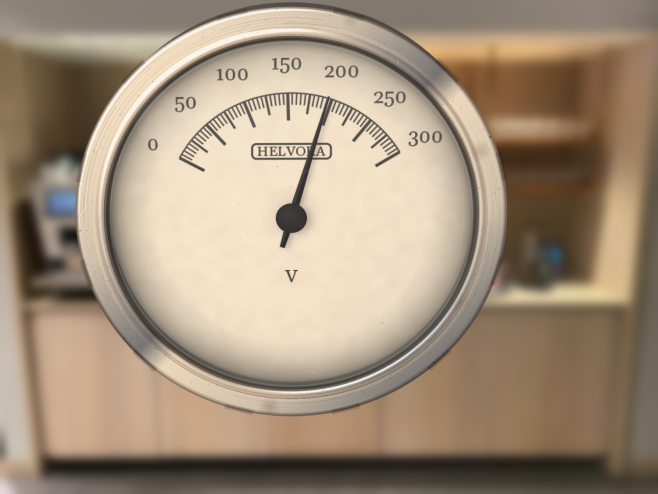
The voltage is 195; V
